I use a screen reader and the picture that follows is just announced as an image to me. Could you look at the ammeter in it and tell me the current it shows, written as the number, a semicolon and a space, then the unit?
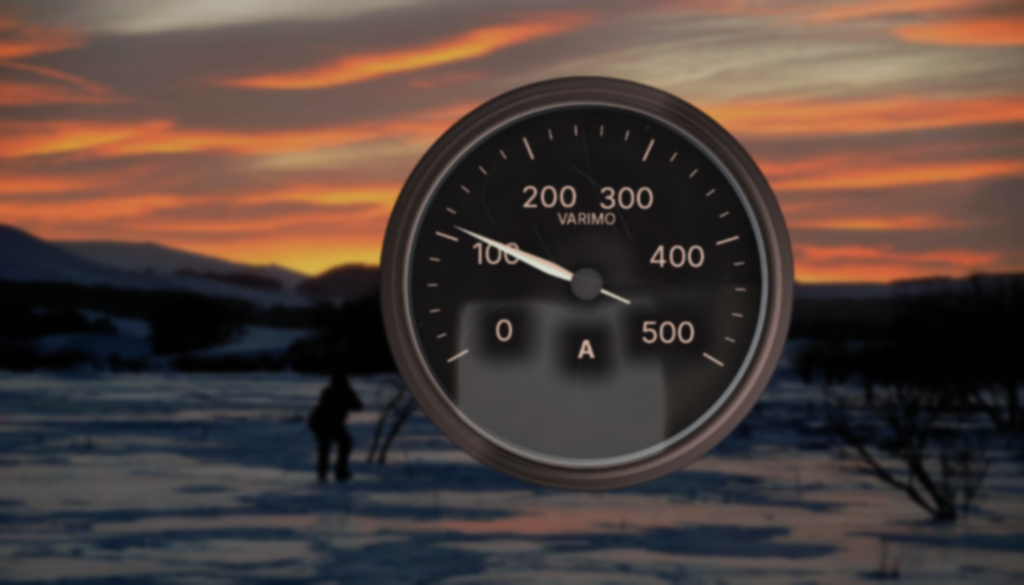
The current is 110; A
